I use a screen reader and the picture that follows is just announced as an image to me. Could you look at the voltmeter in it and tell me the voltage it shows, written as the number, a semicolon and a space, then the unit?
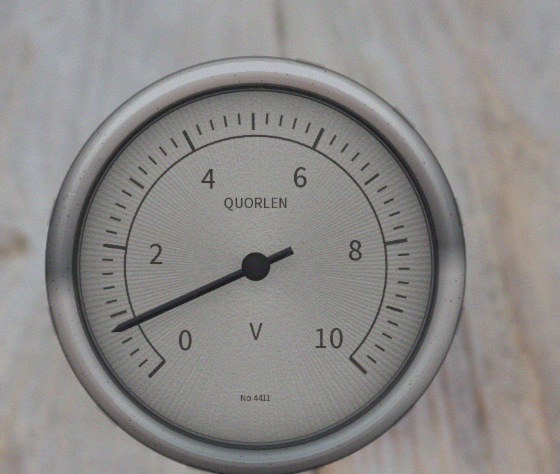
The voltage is 0.8; V
